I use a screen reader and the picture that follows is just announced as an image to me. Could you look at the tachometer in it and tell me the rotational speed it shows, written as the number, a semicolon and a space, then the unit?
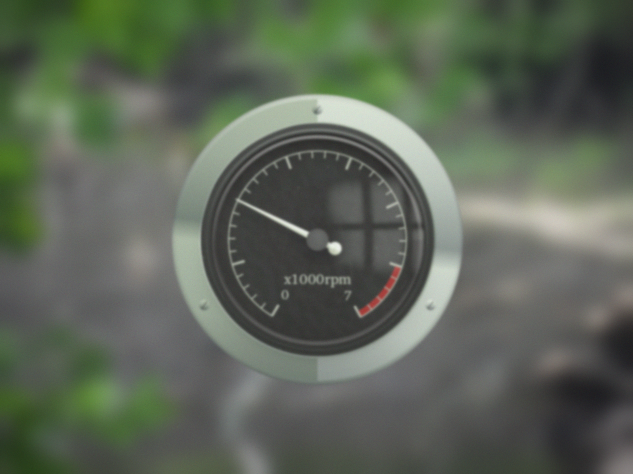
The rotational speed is 2000; rpm
